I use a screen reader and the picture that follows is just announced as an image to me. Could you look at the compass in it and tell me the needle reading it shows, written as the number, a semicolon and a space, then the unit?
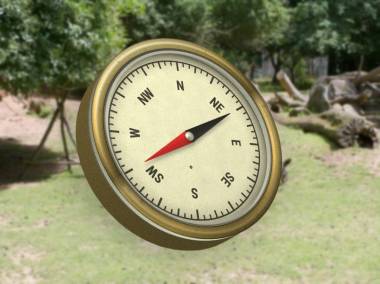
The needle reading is 240; °
